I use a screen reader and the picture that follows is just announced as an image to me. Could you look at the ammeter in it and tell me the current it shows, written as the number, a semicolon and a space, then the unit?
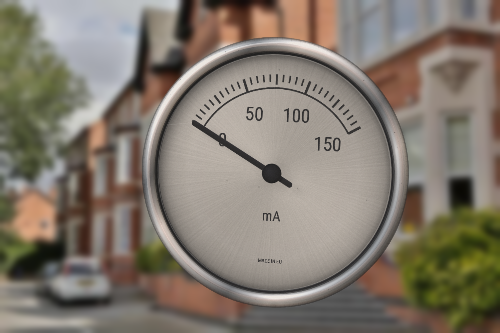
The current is 0; mA
